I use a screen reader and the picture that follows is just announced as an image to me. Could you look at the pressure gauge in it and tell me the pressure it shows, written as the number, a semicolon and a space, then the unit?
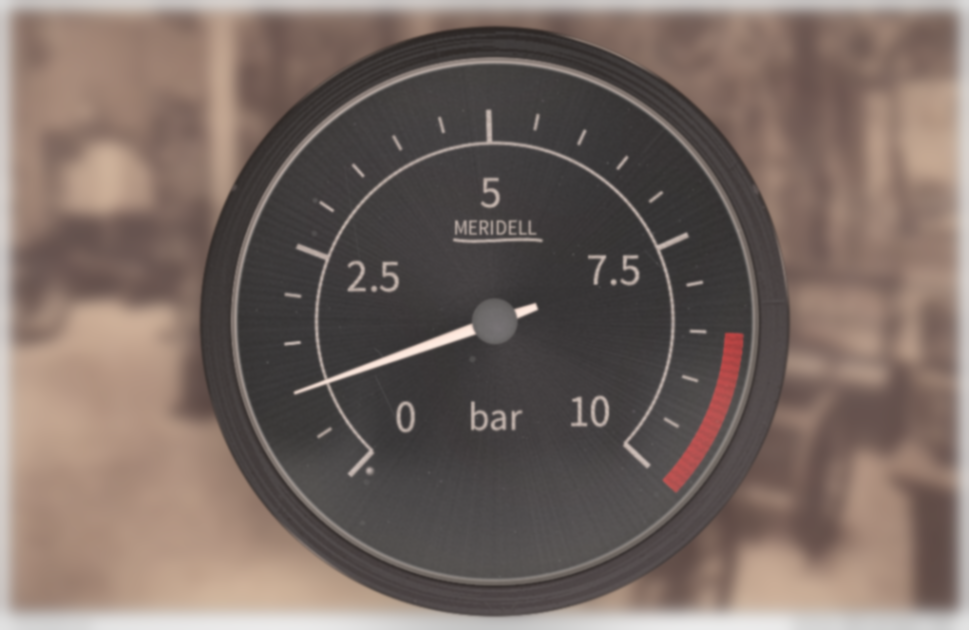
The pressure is 1; bar
